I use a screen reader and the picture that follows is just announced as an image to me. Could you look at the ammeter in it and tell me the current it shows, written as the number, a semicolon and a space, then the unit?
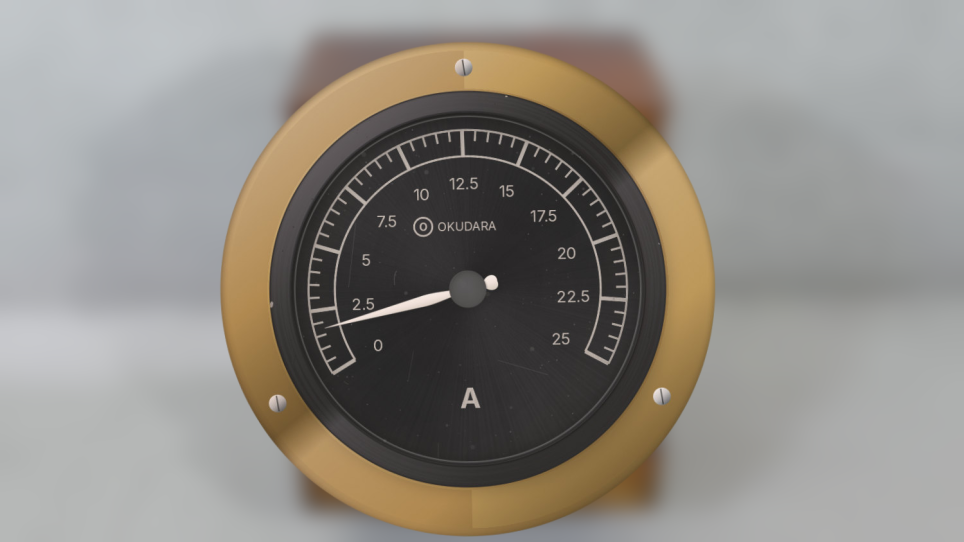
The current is 1.75; A
